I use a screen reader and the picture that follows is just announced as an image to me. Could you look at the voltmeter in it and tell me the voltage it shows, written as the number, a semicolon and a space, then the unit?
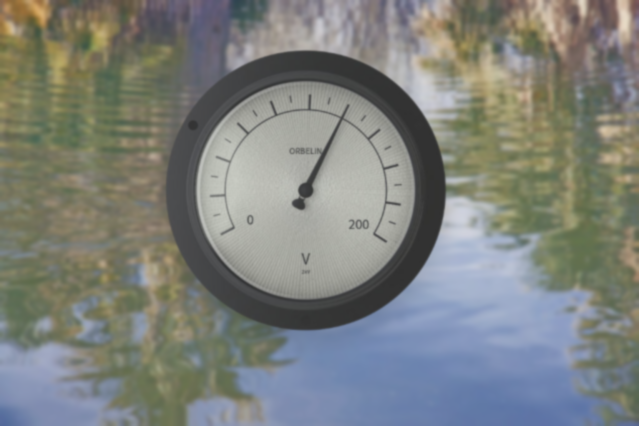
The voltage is 120; V
